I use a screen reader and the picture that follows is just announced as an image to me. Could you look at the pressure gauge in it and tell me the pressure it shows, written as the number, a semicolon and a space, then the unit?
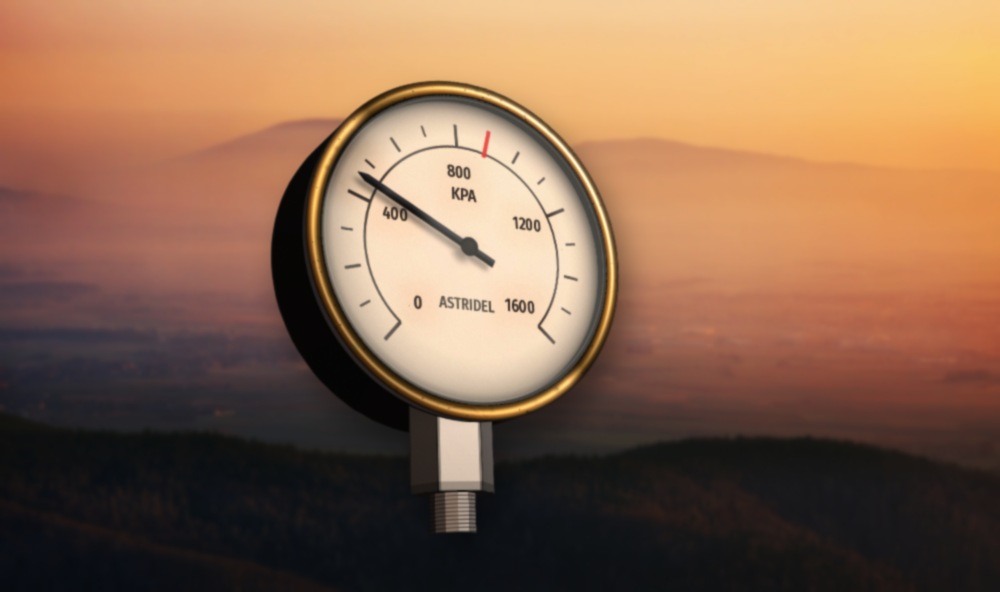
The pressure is 450; kPa
